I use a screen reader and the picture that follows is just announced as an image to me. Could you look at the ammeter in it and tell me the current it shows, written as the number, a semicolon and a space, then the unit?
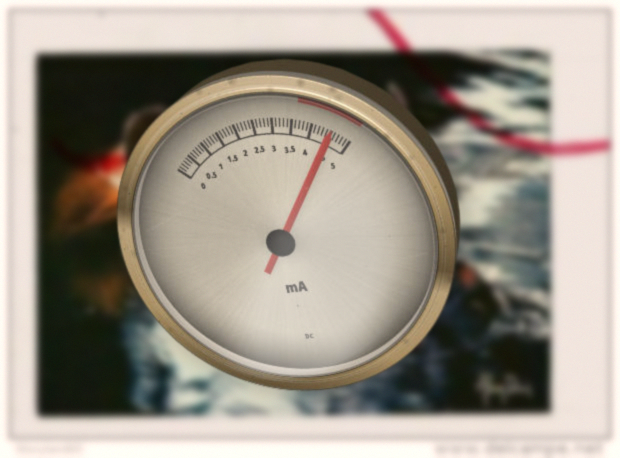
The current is 4.5; mA
